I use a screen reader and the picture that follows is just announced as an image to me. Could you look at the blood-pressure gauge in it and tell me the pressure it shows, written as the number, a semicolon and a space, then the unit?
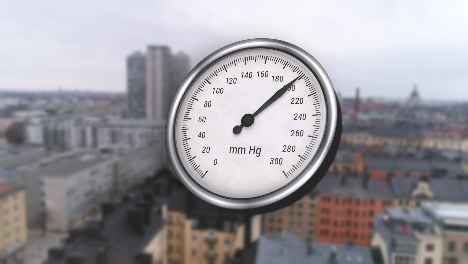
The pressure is 200; mmHg
